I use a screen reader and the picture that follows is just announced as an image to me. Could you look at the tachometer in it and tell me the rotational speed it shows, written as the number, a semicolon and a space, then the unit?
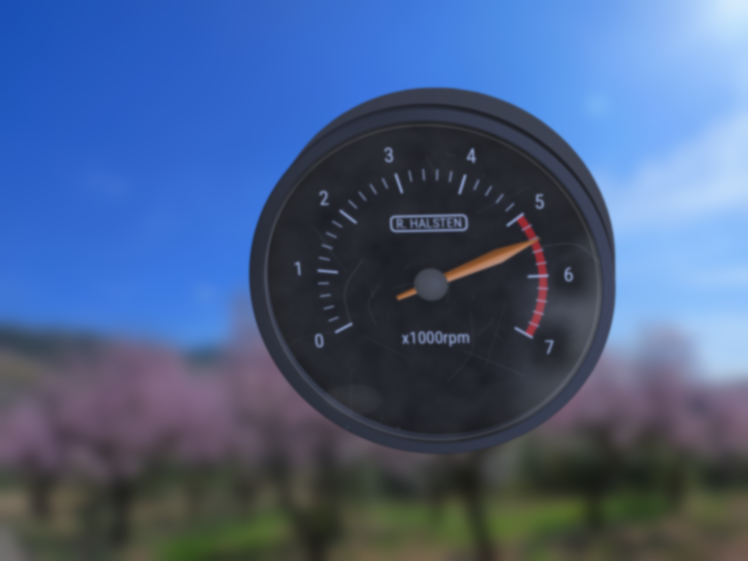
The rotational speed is 5400; rpm
